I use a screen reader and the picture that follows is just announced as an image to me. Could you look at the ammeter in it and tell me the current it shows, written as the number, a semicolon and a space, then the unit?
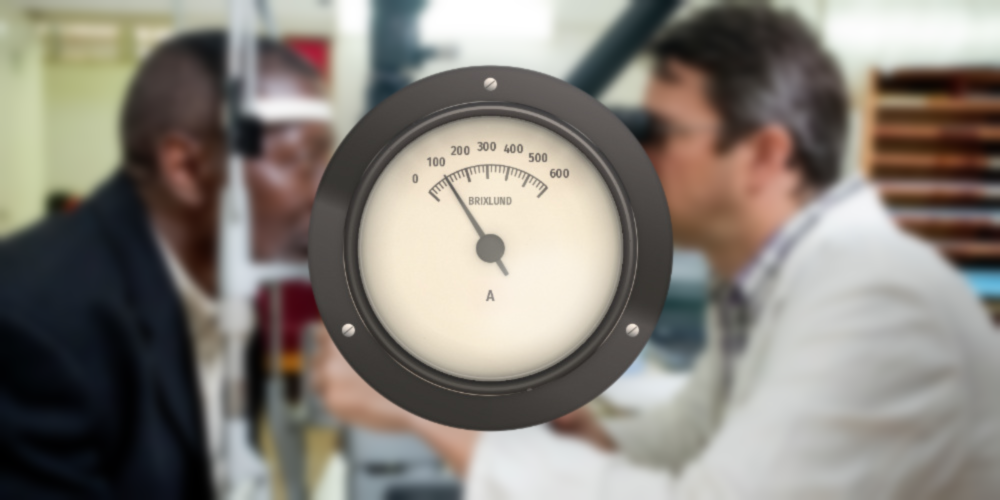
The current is 100; A
